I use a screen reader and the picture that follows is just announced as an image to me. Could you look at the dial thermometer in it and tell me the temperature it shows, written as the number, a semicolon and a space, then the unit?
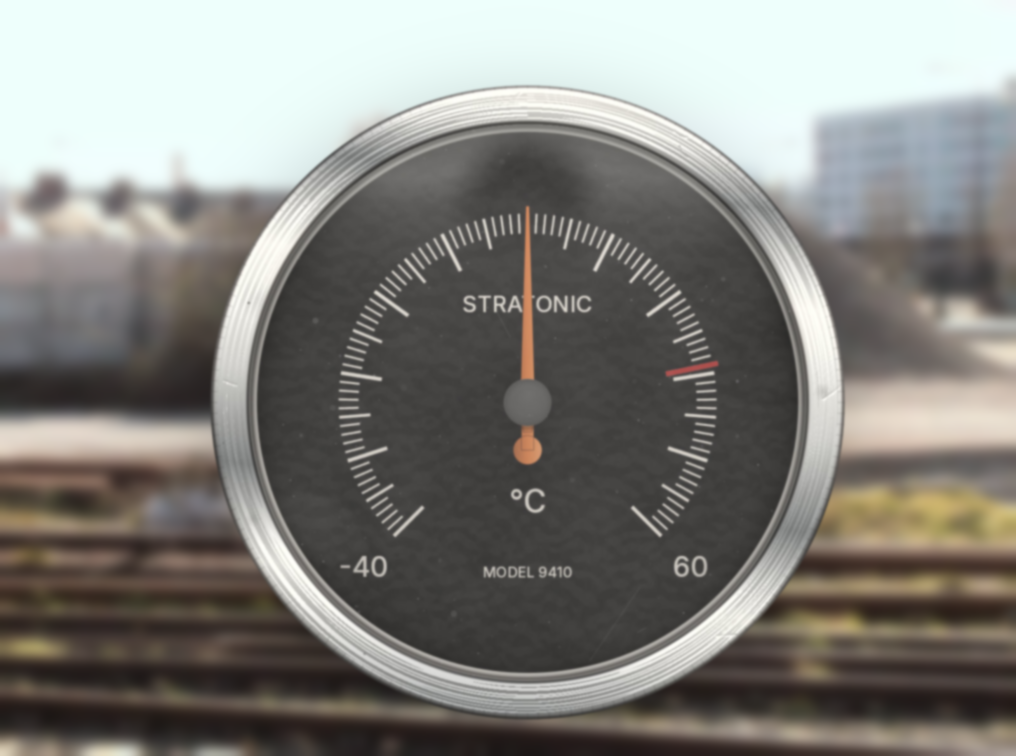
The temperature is 10; °C
